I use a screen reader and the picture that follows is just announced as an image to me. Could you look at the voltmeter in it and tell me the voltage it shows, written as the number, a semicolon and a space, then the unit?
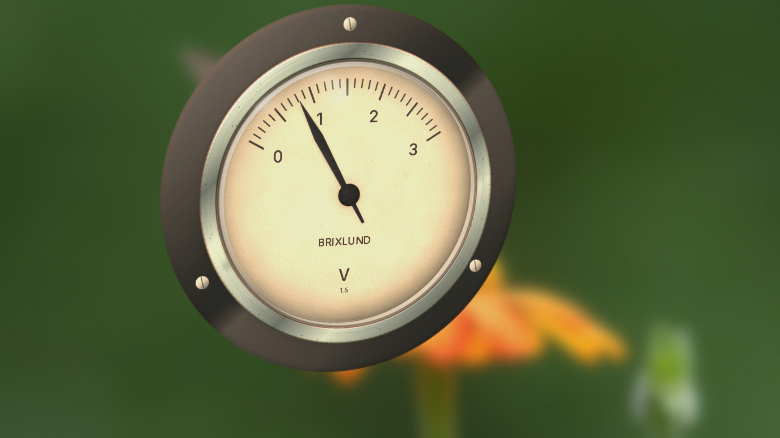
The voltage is 0.8; V
